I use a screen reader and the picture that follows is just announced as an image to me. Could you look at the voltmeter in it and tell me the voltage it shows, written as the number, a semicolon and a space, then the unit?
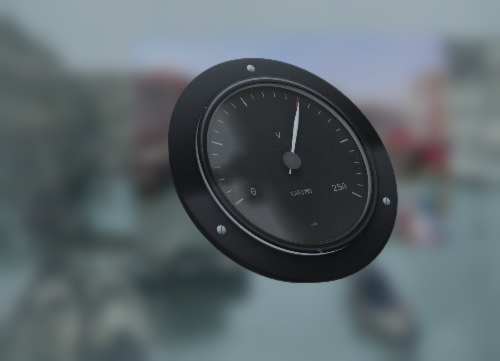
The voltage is 150; V
